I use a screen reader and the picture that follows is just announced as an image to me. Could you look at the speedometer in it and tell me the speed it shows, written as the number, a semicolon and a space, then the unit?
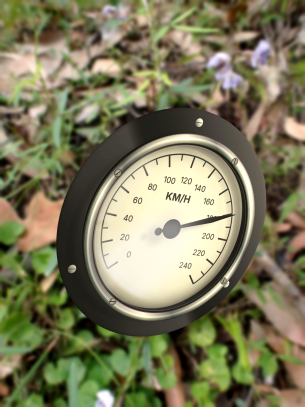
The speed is 180; km/h
